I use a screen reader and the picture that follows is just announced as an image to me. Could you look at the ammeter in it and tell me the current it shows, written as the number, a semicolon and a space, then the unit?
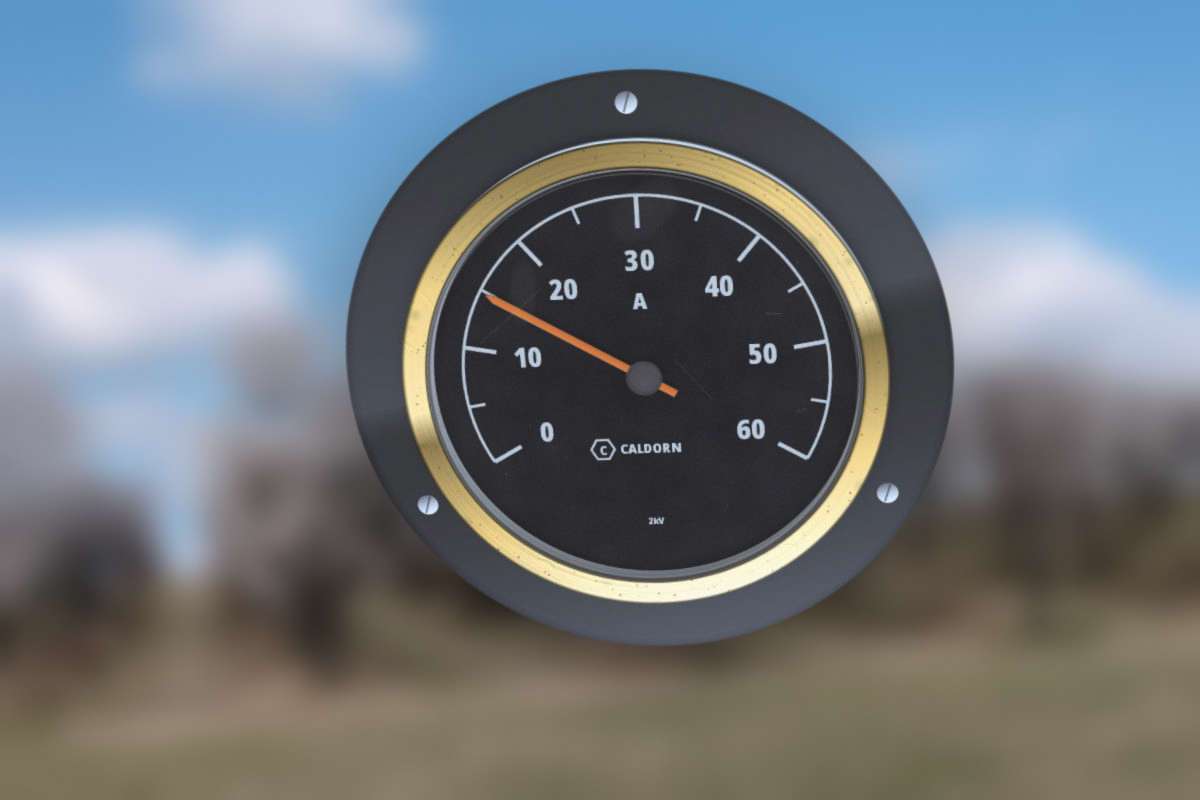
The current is 15; A
